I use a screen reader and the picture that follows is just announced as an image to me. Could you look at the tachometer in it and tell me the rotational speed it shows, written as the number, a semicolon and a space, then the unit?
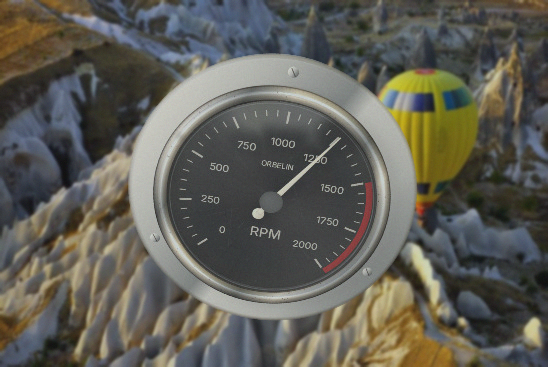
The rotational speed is 1250; rpm
